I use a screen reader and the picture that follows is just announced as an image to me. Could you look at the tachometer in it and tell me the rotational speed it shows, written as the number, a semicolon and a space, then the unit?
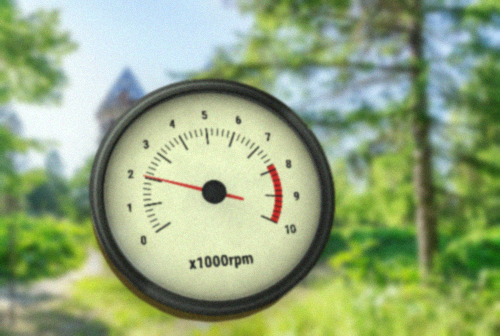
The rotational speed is 2000; rpm
